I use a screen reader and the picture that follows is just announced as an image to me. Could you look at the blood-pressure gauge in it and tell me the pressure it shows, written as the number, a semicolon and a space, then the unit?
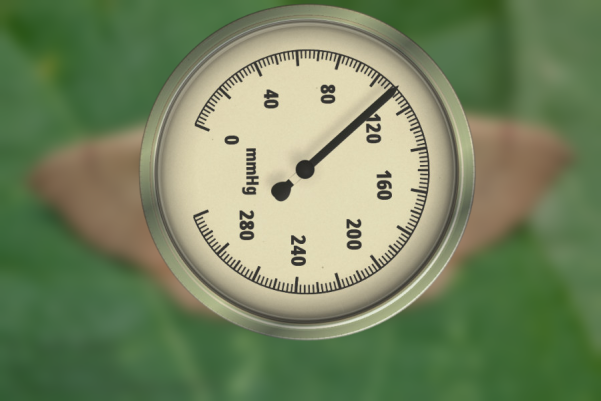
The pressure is 110; mmHg
